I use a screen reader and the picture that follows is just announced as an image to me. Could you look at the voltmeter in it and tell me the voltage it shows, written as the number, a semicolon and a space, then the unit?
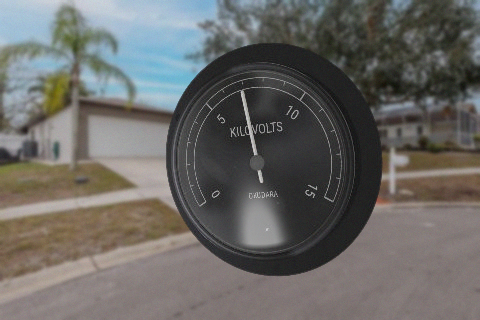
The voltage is 7; kV
